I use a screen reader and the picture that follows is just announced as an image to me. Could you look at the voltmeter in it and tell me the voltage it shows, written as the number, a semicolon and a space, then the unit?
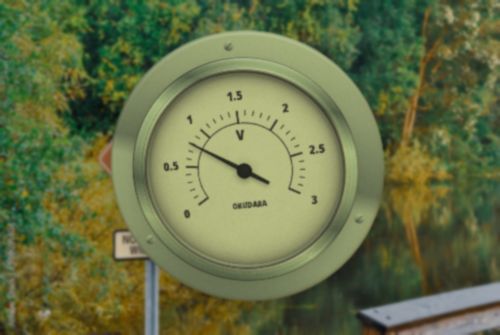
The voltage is 0.8; V
